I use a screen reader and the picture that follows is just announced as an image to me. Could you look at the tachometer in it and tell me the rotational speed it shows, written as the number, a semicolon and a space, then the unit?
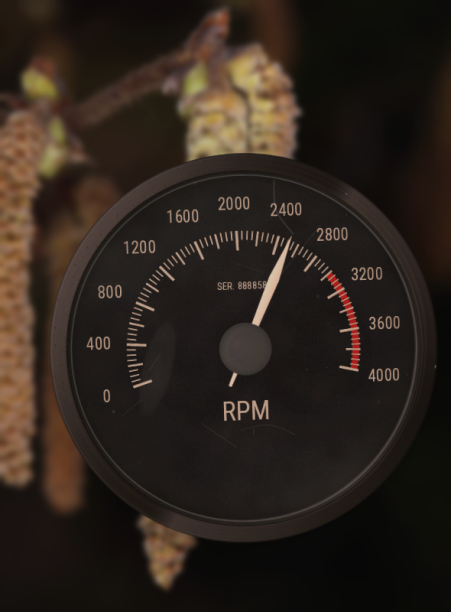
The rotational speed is 2500; rpm
